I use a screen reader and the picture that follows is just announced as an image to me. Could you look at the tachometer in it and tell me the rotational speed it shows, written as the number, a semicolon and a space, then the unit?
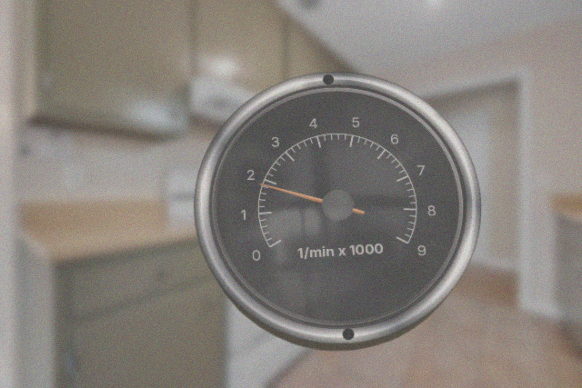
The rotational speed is 1800; rpm
